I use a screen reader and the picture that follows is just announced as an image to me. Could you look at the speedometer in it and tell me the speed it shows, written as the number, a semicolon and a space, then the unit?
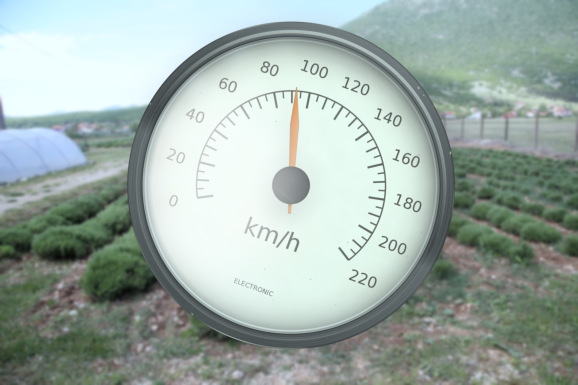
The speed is 92.5; km/h
